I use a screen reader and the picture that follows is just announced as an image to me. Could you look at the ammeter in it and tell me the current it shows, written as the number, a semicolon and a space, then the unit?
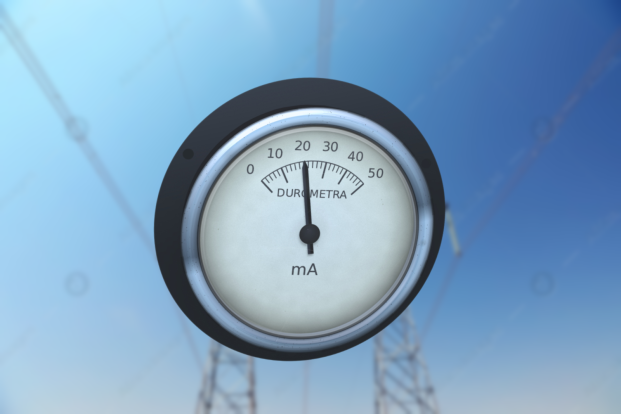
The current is 20; mA
